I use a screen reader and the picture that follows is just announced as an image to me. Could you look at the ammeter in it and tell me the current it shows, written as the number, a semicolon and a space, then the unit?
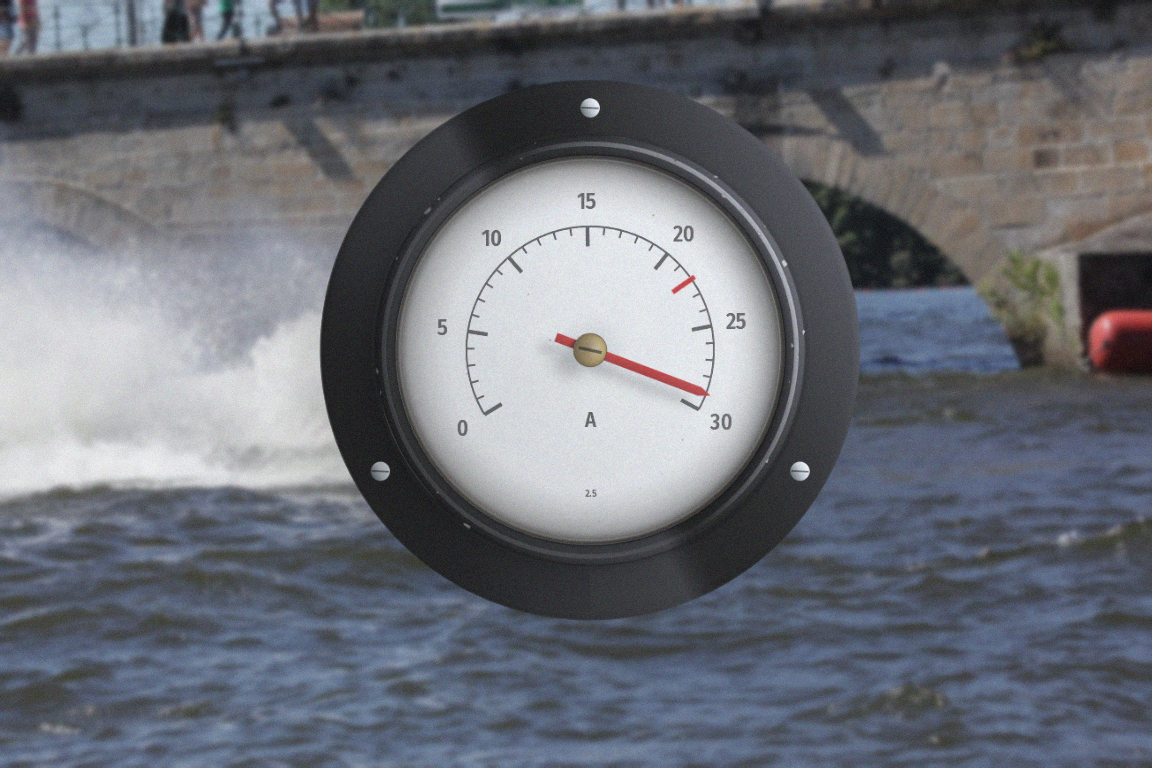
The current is 29; A
